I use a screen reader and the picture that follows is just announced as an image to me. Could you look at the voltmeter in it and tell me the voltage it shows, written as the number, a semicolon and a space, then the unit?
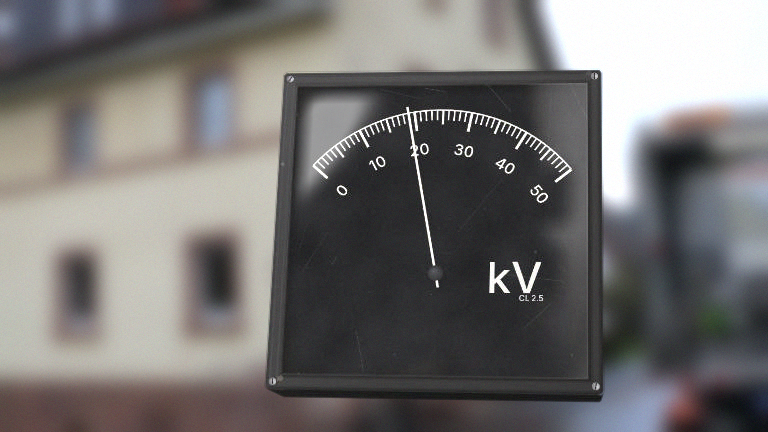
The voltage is 19; kV
